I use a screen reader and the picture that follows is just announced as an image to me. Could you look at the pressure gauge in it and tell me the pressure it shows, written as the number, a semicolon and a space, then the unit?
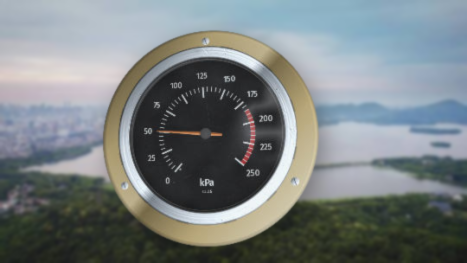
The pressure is 50; kPa
